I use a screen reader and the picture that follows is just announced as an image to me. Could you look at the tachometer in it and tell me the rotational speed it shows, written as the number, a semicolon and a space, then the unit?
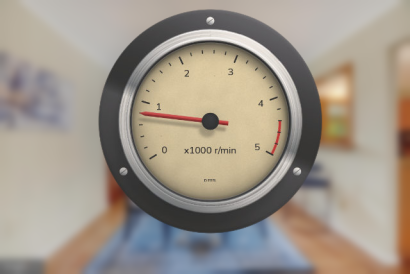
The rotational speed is 800; rpm
